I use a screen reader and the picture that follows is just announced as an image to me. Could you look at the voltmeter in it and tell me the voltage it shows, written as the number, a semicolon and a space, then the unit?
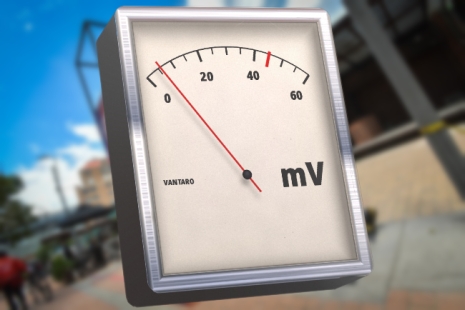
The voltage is 5; mV
